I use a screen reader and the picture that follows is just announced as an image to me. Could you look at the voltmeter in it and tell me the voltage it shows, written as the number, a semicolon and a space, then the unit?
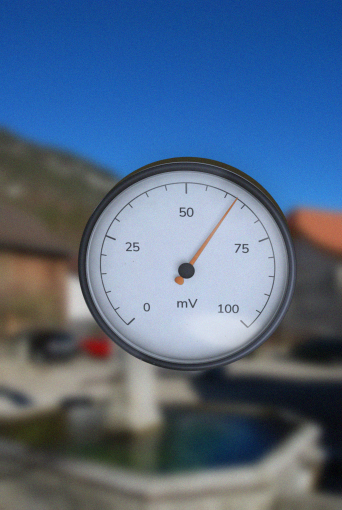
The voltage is 62.5; mV
